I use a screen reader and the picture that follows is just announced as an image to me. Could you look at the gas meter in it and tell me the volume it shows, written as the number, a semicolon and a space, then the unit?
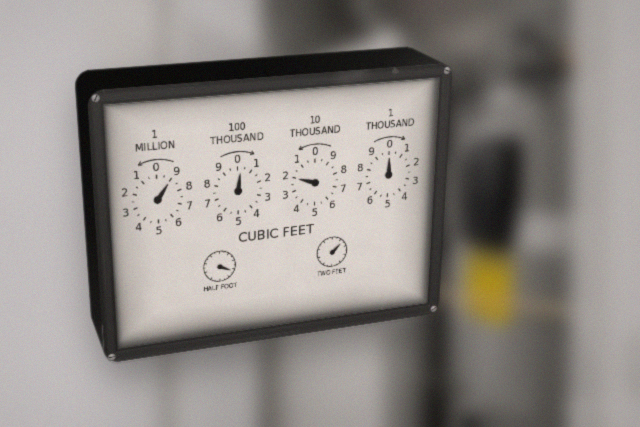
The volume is 902000; ft³
